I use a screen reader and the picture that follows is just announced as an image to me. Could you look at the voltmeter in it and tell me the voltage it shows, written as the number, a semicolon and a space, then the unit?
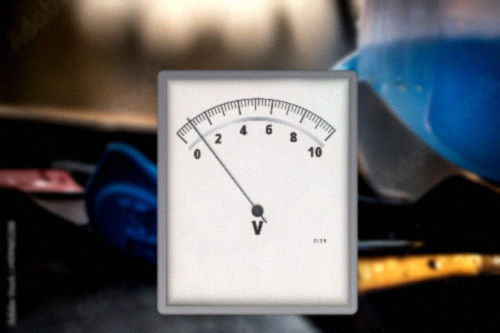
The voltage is 1; V
